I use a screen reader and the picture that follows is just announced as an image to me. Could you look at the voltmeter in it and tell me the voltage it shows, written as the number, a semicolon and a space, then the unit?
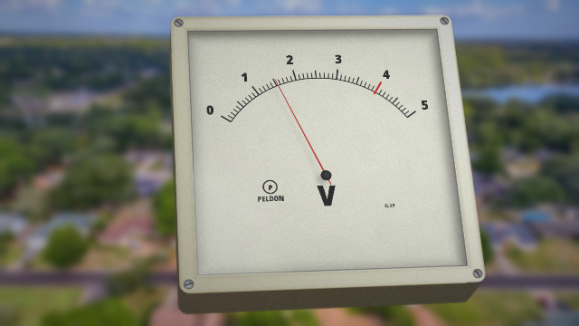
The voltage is 1.5; V
